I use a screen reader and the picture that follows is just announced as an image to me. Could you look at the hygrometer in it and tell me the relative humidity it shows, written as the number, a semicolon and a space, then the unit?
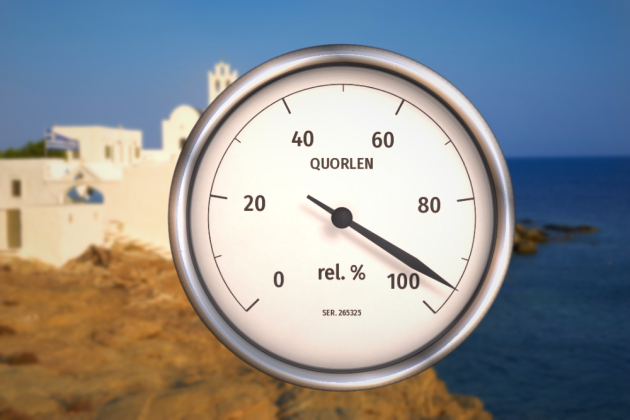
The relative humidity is 95; %
